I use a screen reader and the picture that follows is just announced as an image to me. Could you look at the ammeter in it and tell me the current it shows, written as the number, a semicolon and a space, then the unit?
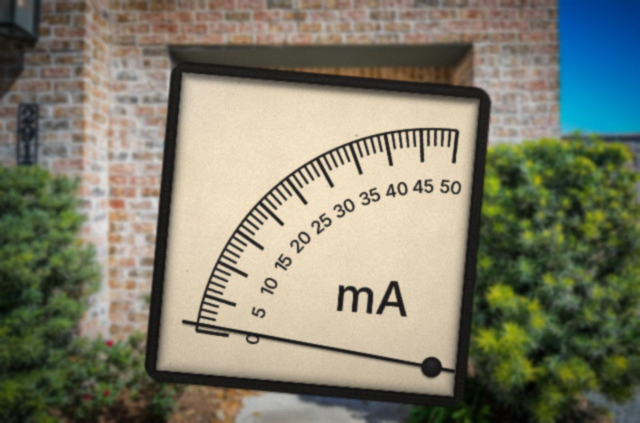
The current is 1; mA
